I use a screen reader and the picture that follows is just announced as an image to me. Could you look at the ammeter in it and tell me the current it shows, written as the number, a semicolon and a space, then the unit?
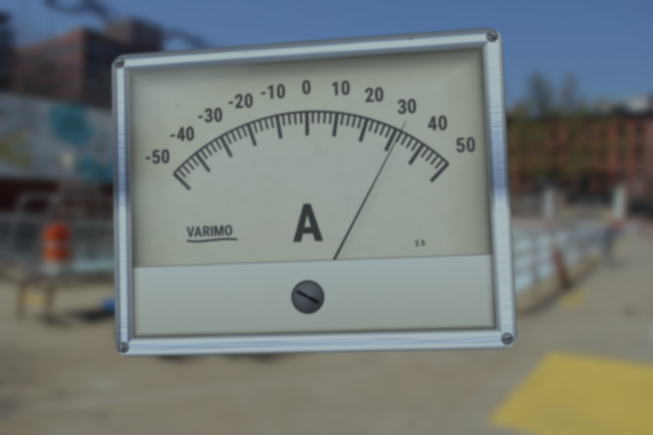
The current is 32; A
